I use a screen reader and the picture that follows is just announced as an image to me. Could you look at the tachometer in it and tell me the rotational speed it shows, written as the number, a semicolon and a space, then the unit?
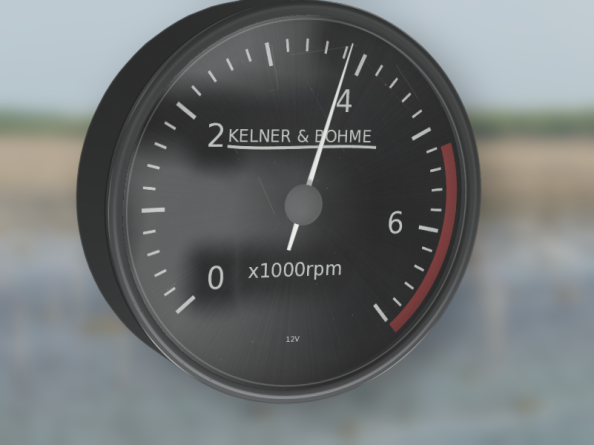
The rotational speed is 3800; rpm
